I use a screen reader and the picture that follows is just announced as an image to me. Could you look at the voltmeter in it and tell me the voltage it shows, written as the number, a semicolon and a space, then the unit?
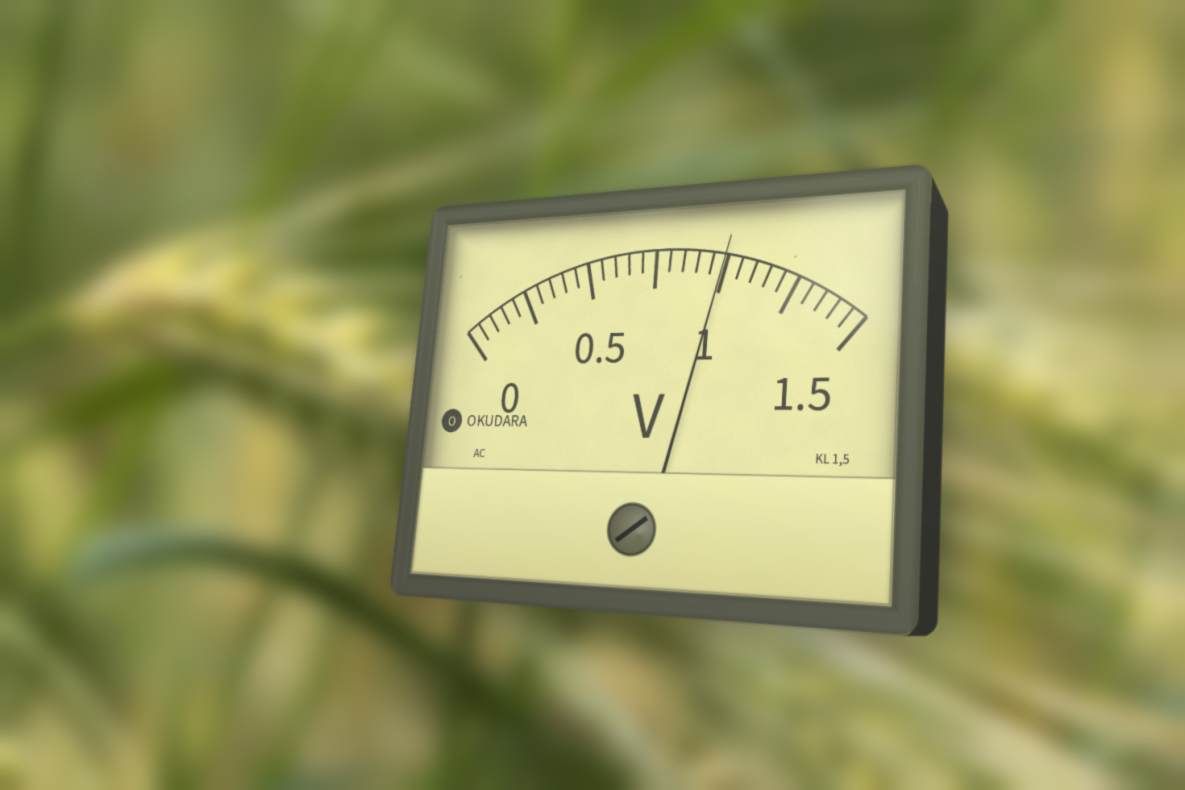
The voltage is 1; V
